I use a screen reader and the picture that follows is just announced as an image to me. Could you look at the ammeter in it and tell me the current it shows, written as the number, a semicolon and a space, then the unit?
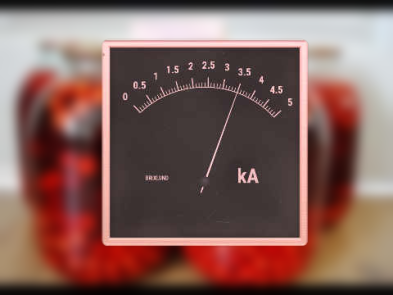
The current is 3.5; kA
